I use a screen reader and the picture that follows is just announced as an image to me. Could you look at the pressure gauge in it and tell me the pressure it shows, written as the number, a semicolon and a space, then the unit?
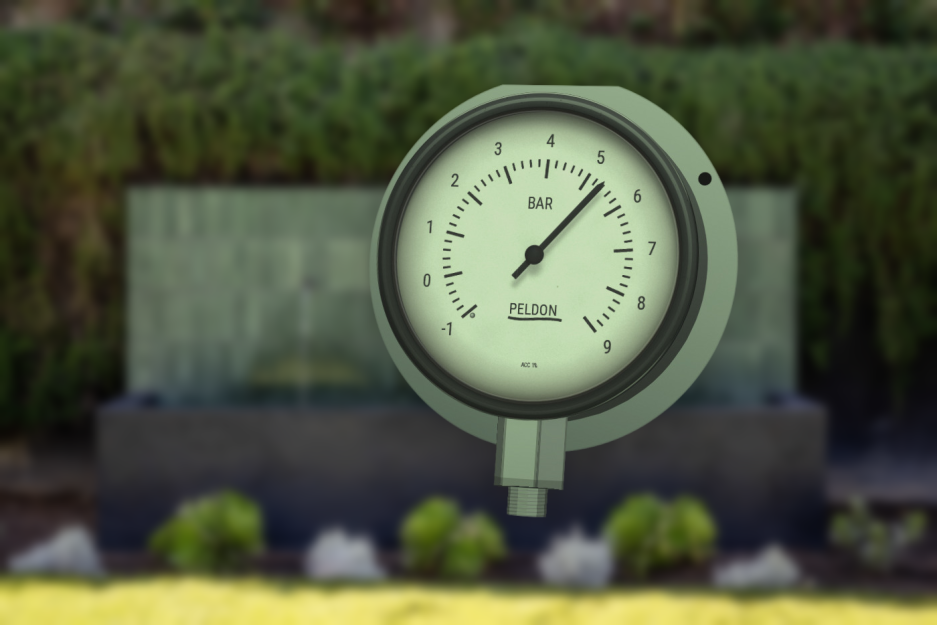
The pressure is 5.4; bar
